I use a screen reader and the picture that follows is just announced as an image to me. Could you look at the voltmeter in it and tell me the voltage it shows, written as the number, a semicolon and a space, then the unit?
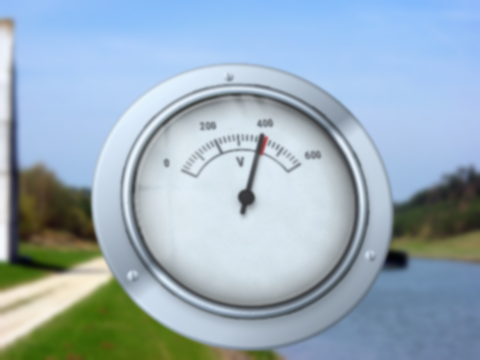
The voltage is 400; V
